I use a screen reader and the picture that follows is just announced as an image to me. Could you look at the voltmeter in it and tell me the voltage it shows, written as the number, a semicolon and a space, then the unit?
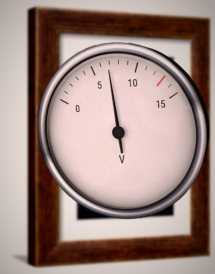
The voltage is 7; V
